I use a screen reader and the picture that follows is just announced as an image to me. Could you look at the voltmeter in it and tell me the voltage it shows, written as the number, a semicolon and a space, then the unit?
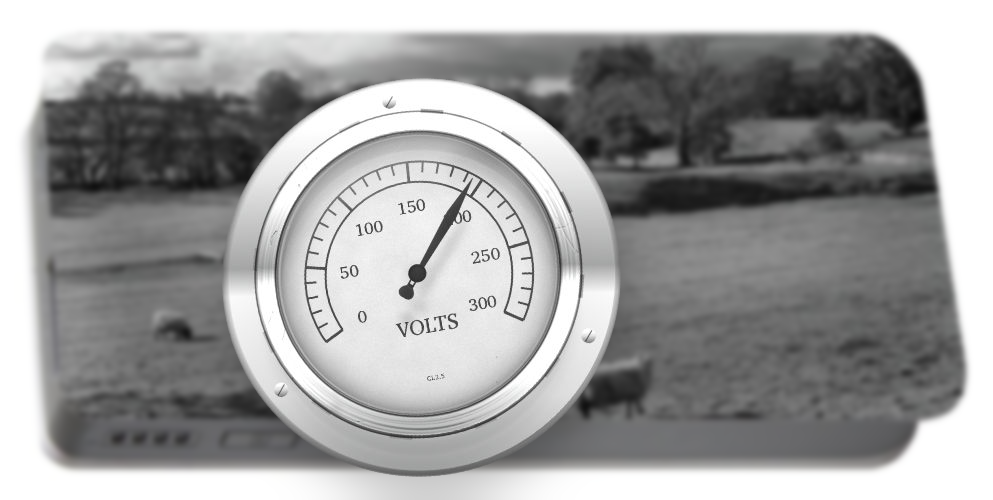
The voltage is 195; V
